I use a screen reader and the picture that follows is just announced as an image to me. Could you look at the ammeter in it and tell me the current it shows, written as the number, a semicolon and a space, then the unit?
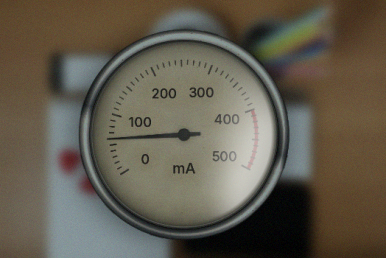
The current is 60; mA
